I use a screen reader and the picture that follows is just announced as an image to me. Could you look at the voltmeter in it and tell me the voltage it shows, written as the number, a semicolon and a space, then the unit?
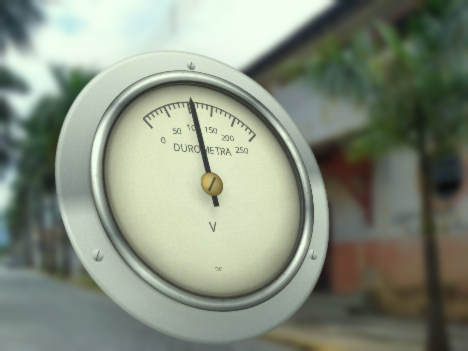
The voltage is 100; V
